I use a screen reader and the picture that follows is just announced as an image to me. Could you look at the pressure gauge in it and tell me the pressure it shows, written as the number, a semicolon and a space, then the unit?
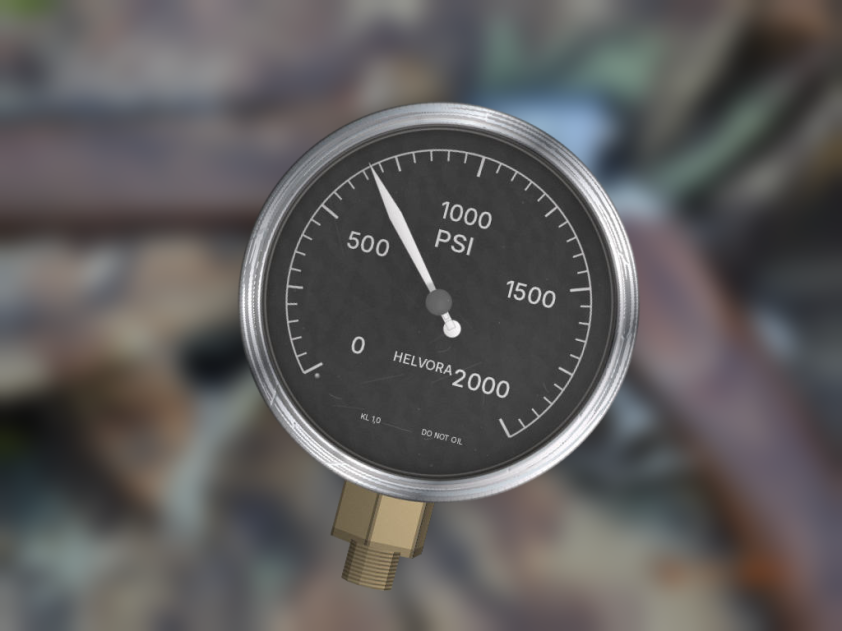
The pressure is 675; psi
